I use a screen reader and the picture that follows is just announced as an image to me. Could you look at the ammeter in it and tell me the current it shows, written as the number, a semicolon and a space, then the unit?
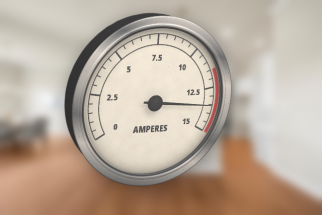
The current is 13.5; A
